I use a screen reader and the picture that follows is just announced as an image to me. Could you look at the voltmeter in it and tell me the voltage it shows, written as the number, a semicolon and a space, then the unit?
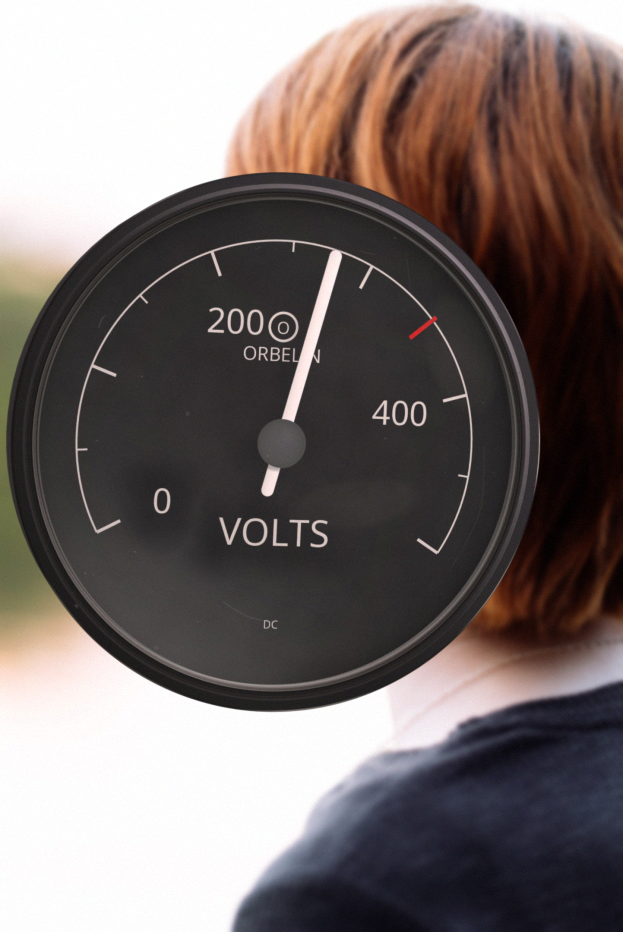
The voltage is 275; V
